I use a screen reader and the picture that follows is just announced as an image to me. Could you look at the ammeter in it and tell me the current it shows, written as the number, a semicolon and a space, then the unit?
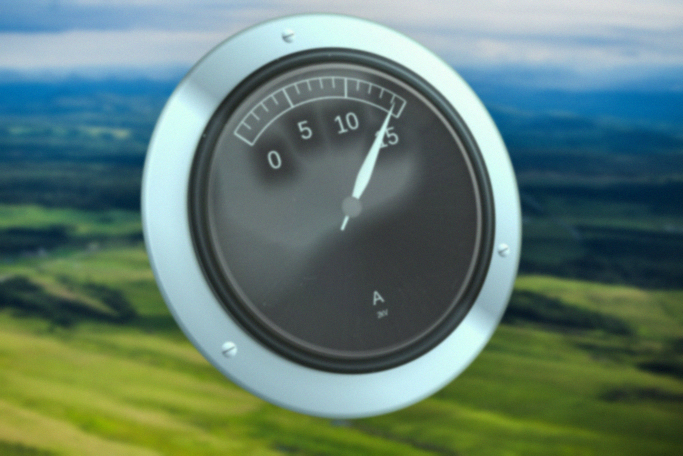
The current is 14; A
